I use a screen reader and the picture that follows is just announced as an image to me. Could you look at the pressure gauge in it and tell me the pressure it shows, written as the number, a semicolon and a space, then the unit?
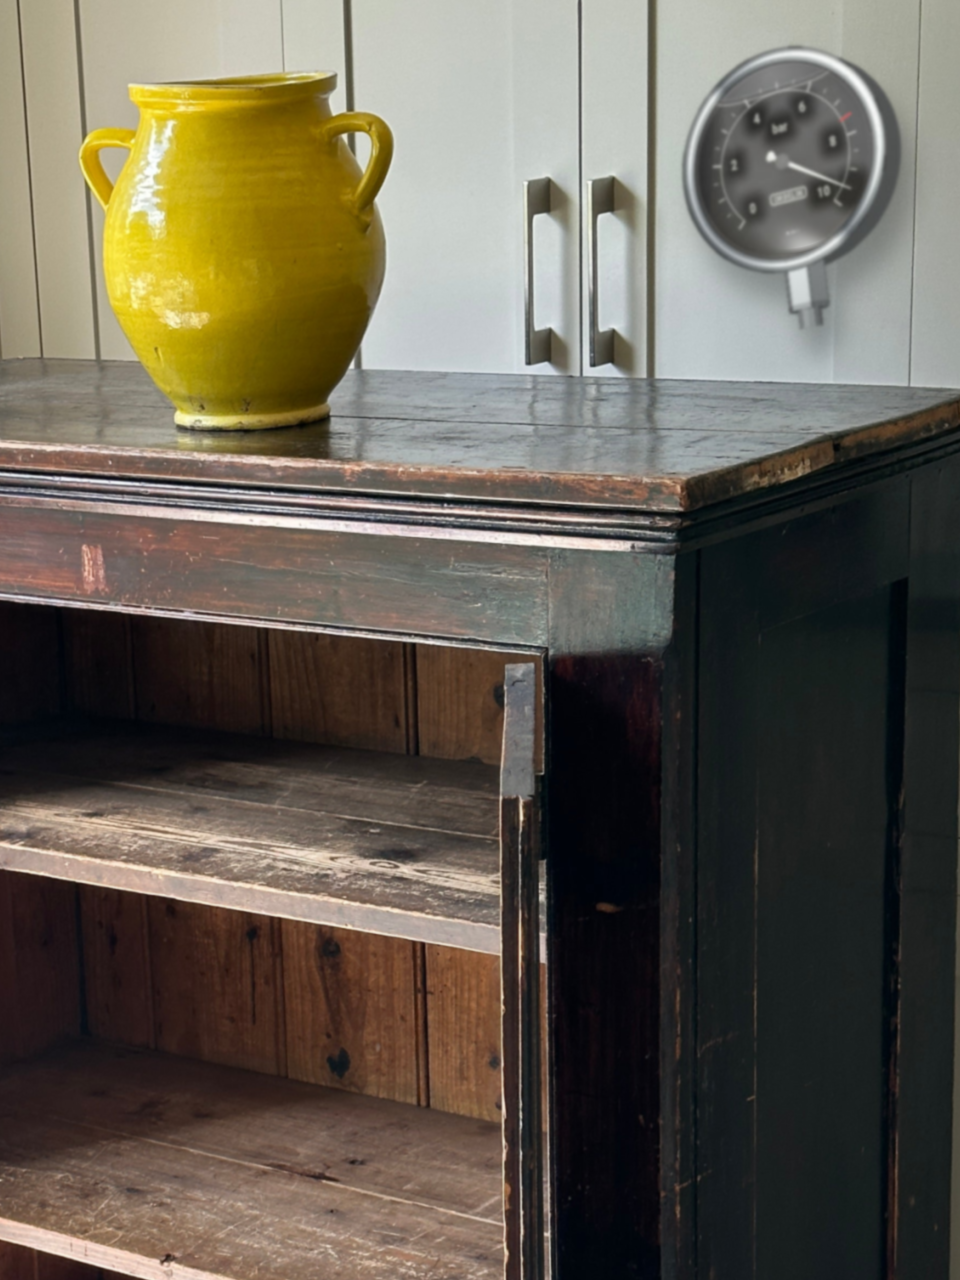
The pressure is 9.5; bar
